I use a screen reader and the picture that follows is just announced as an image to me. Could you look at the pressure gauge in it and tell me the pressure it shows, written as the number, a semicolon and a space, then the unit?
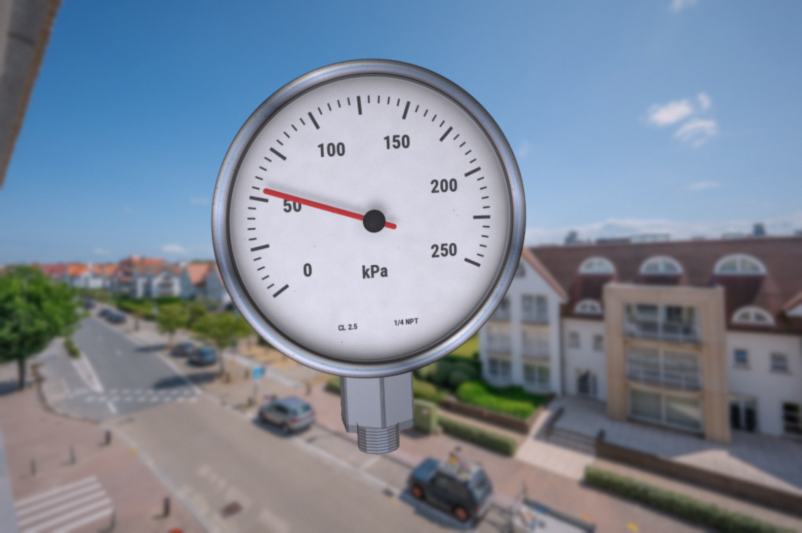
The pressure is 55; kPa
